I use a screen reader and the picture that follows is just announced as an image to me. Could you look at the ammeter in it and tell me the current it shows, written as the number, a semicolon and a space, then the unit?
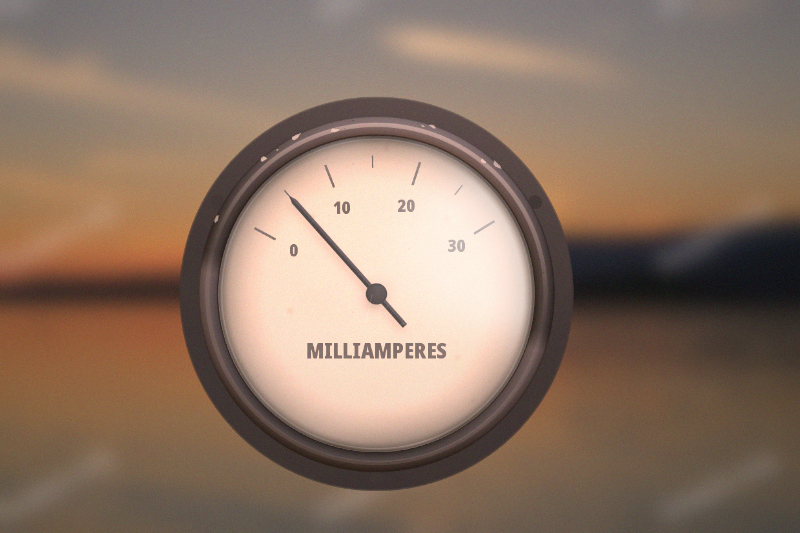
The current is 5; mA
